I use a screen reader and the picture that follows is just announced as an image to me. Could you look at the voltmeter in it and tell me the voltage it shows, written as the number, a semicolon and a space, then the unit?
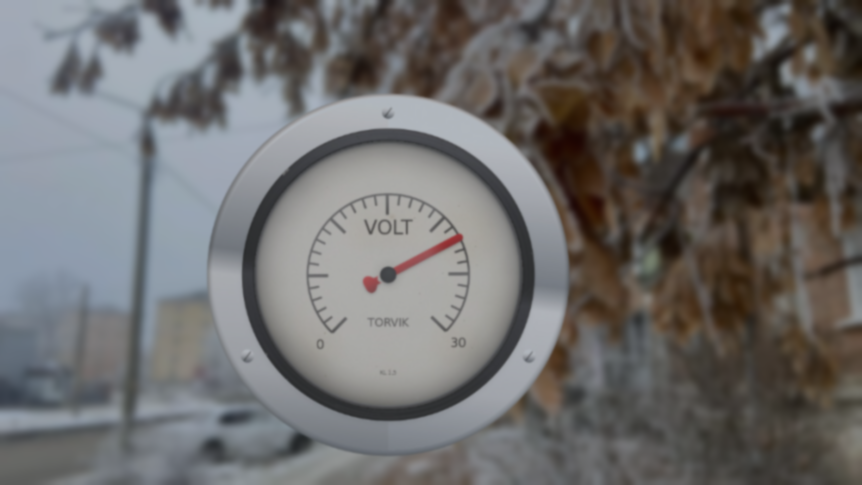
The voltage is 22; V
